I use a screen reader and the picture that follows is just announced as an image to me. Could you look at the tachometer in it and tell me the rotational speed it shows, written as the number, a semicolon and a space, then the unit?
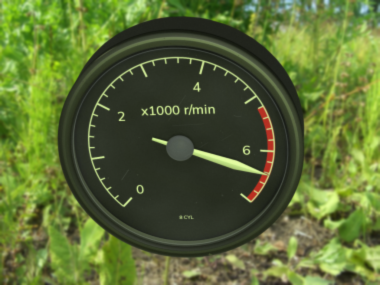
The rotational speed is 6400; rpm
